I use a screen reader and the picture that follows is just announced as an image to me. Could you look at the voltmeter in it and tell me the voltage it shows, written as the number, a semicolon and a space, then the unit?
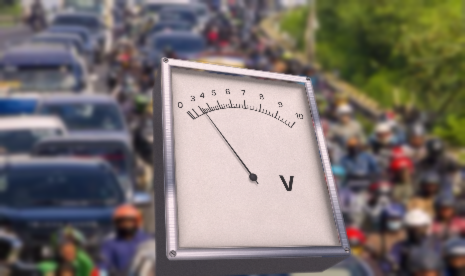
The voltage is 3; V
